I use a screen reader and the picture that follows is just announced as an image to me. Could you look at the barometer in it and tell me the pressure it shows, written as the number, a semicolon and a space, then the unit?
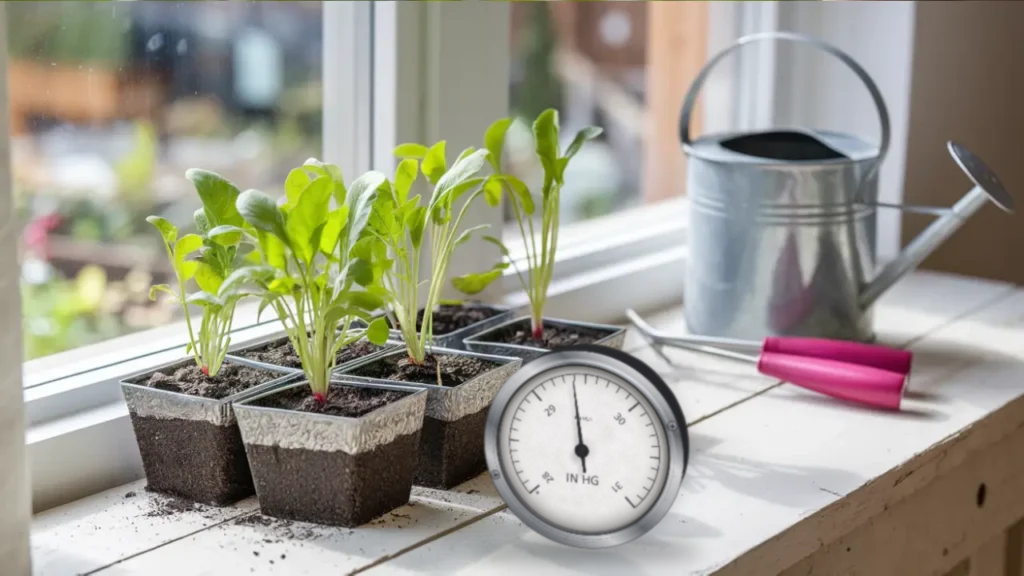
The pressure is 29.4; inHg
